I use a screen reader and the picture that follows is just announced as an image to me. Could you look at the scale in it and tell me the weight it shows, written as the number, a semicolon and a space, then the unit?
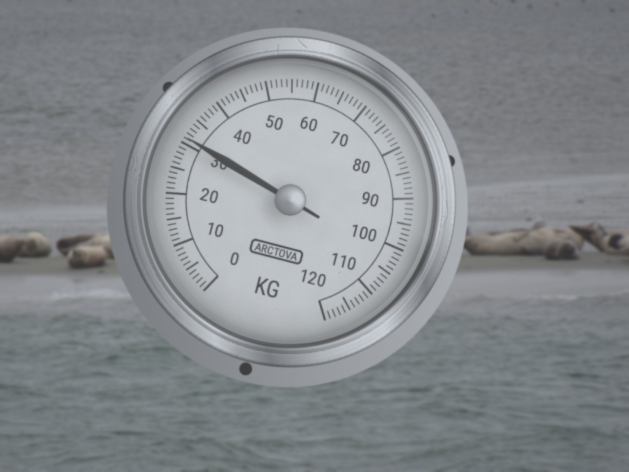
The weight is 31; kg
